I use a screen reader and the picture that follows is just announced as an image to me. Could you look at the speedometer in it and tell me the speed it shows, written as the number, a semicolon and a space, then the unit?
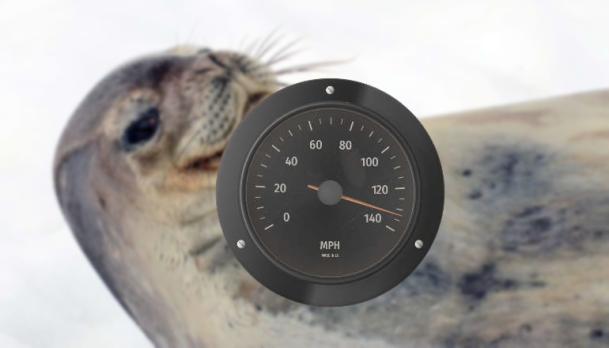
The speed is 132.5; mph
